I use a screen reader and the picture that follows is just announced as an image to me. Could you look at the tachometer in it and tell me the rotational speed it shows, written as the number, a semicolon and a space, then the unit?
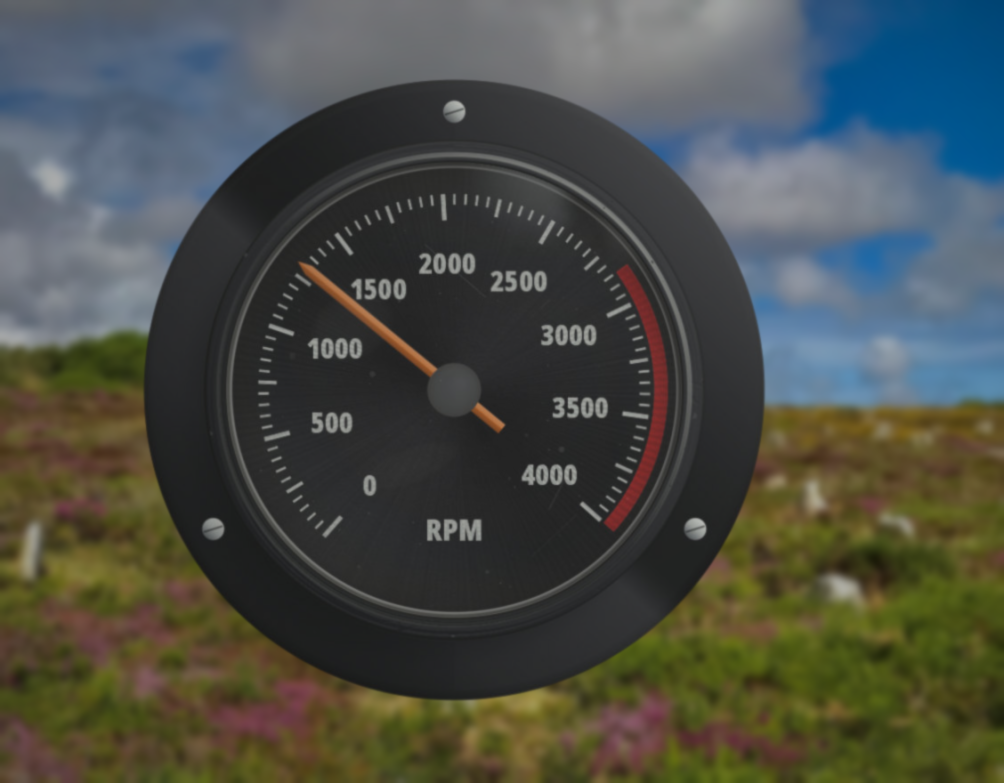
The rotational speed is 1300; rpm
